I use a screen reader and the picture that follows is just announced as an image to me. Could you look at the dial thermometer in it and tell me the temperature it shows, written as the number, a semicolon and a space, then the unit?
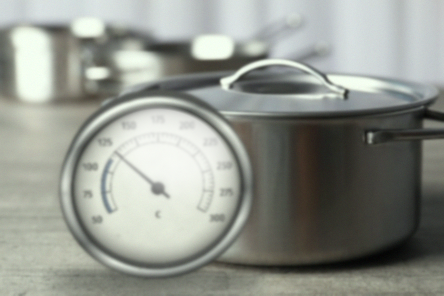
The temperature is 125; °C
